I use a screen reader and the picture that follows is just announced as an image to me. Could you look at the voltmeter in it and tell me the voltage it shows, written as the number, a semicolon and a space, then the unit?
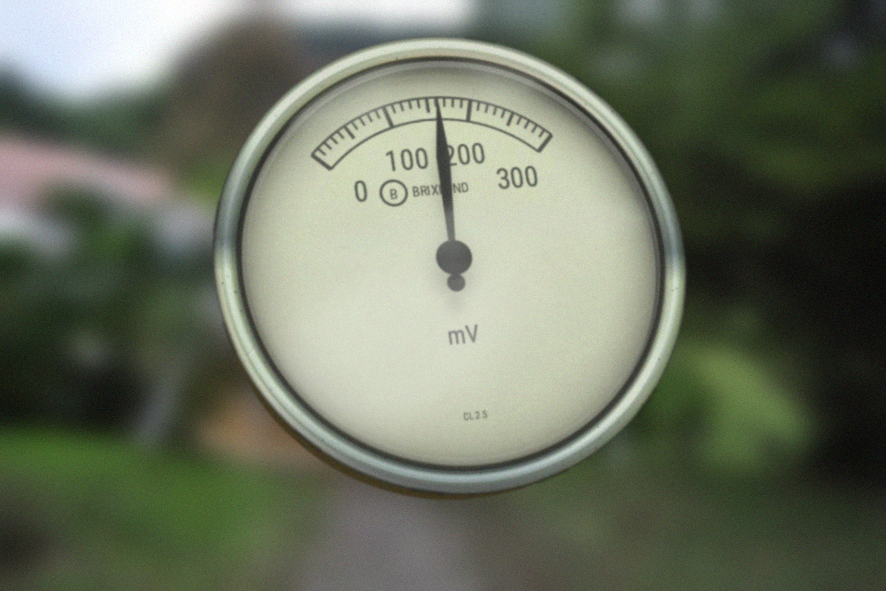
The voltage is 160; mV
